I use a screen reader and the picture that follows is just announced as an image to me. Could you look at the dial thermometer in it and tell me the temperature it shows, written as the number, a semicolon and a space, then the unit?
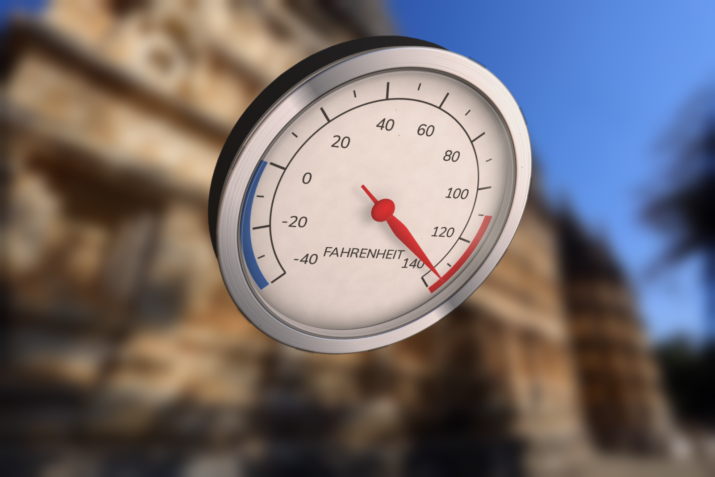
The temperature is 135; °F
